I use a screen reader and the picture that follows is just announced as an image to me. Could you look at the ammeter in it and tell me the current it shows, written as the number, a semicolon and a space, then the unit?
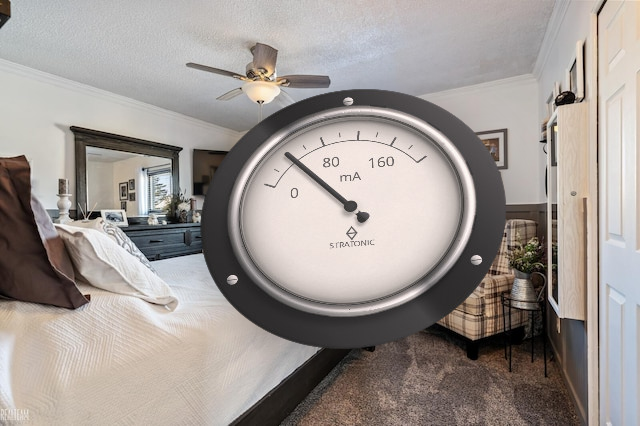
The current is 40; mA
